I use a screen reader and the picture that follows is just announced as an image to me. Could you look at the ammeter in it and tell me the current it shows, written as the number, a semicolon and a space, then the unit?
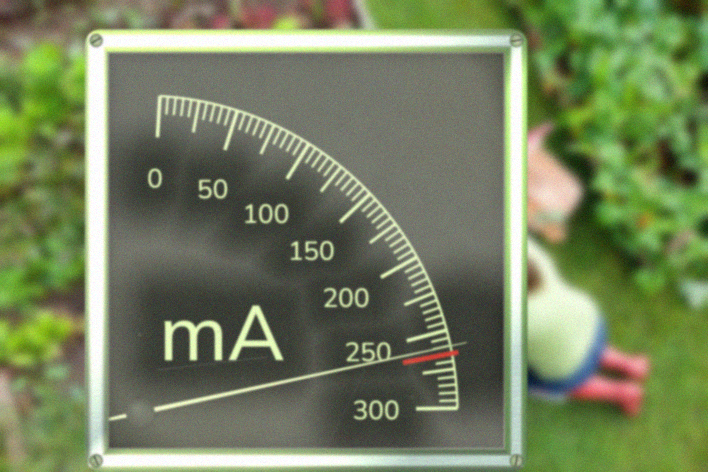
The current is 260; mA
